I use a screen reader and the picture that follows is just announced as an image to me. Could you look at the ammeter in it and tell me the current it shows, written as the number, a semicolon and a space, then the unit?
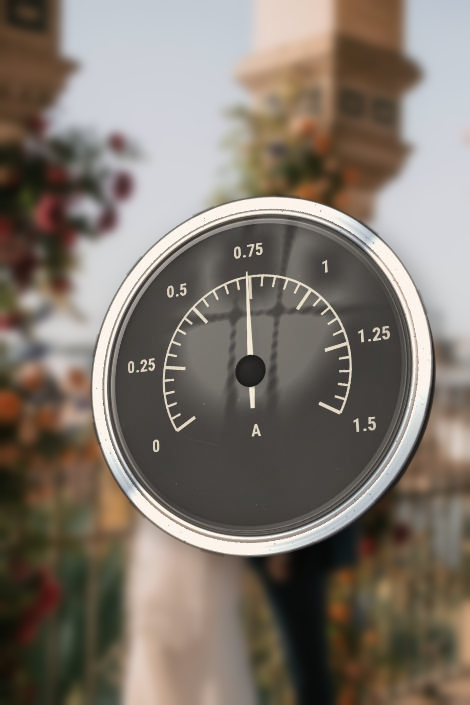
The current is 0.75; A
